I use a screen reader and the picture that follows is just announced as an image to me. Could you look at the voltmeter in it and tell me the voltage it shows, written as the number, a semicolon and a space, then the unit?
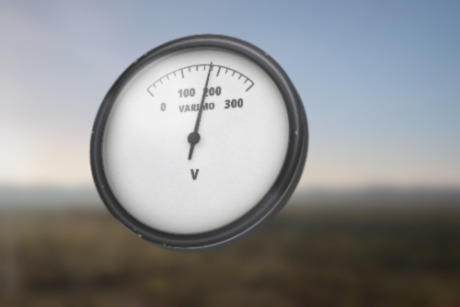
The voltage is 180; V
